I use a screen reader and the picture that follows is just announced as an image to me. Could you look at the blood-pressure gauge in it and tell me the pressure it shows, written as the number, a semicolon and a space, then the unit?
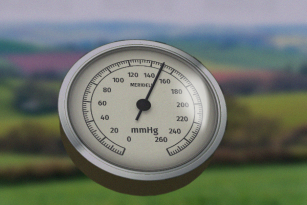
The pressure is 150; mmHg
